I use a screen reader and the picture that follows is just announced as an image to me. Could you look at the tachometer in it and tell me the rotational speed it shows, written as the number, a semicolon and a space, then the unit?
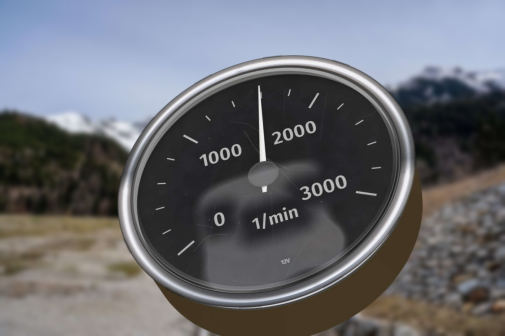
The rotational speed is 1600; rpm
